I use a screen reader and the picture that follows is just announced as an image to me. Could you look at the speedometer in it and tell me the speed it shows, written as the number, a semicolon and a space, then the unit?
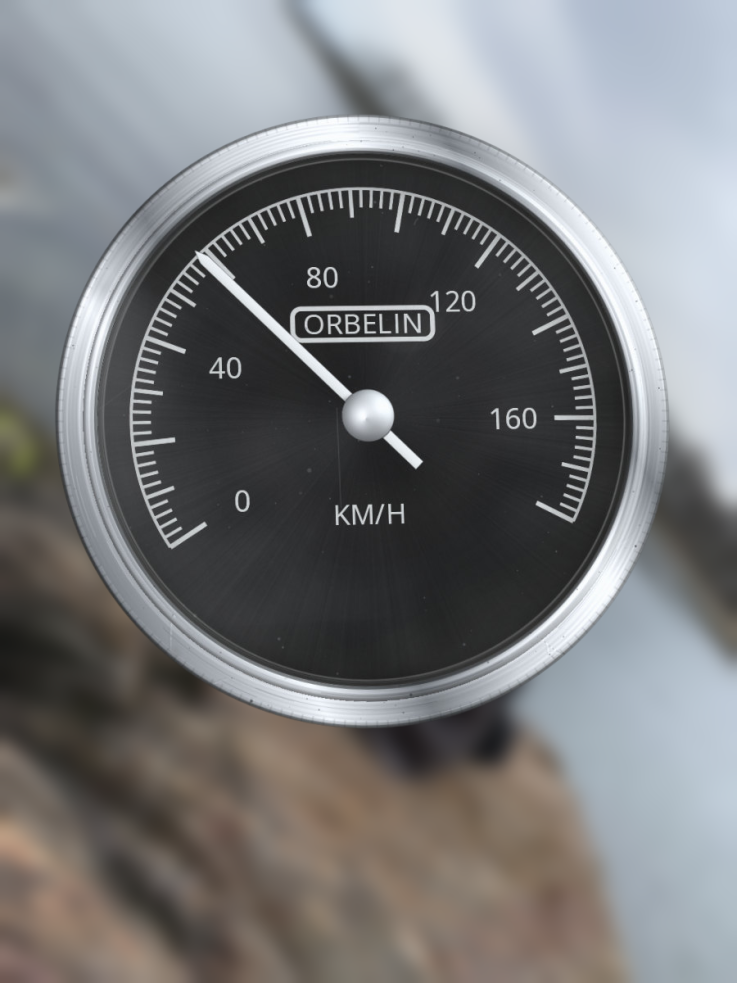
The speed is 58; km/h
